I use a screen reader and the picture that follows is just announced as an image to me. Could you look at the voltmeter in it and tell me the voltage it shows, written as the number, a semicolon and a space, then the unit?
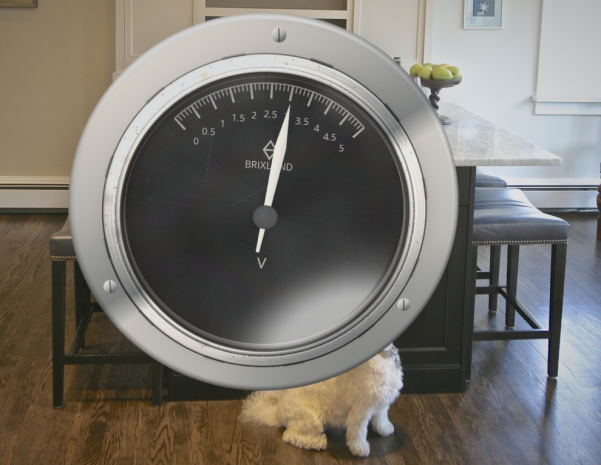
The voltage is 3; V
